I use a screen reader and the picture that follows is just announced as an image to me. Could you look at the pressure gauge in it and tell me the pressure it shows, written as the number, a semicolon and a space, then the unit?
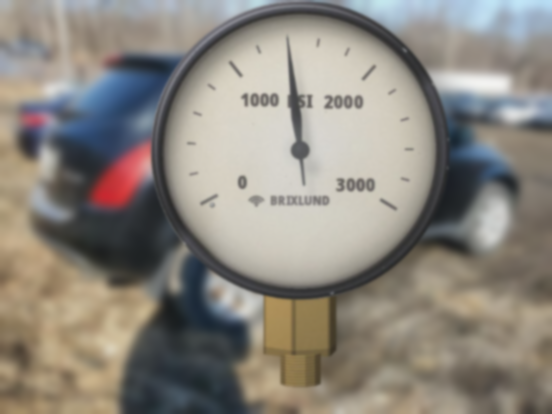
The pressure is 1400; psi
